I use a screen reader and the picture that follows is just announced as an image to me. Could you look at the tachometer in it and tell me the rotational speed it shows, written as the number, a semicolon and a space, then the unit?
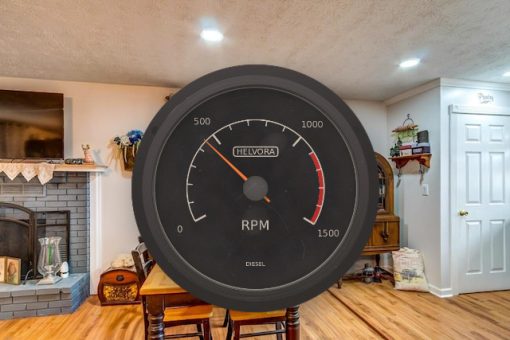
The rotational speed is 450; rpm
